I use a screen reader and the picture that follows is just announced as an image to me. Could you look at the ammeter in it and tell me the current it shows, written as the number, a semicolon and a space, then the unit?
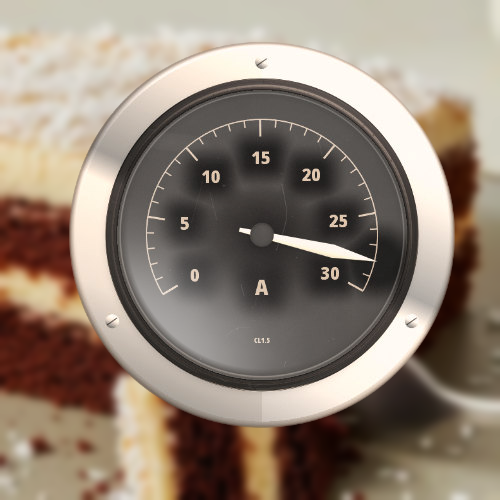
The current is 28; A
